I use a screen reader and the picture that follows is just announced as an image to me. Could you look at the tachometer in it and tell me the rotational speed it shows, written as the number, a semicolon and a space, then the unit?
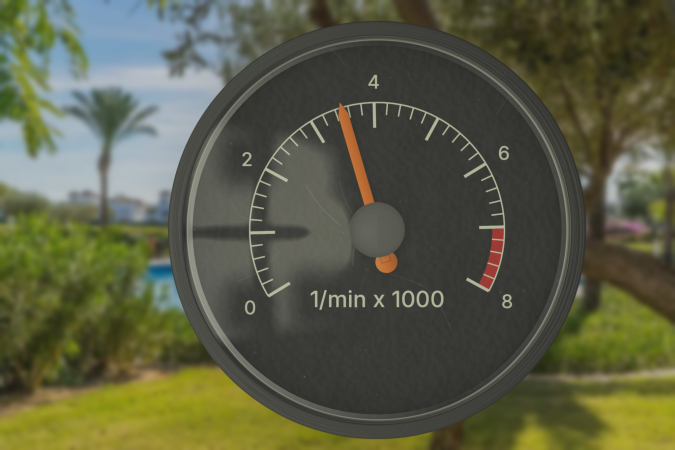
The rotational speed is 3500; rpm
